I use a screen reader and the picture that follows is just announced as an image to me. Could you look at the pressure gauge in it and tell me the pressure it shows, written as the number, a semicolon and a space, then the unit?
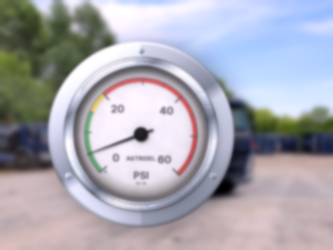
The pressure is 5; psi
